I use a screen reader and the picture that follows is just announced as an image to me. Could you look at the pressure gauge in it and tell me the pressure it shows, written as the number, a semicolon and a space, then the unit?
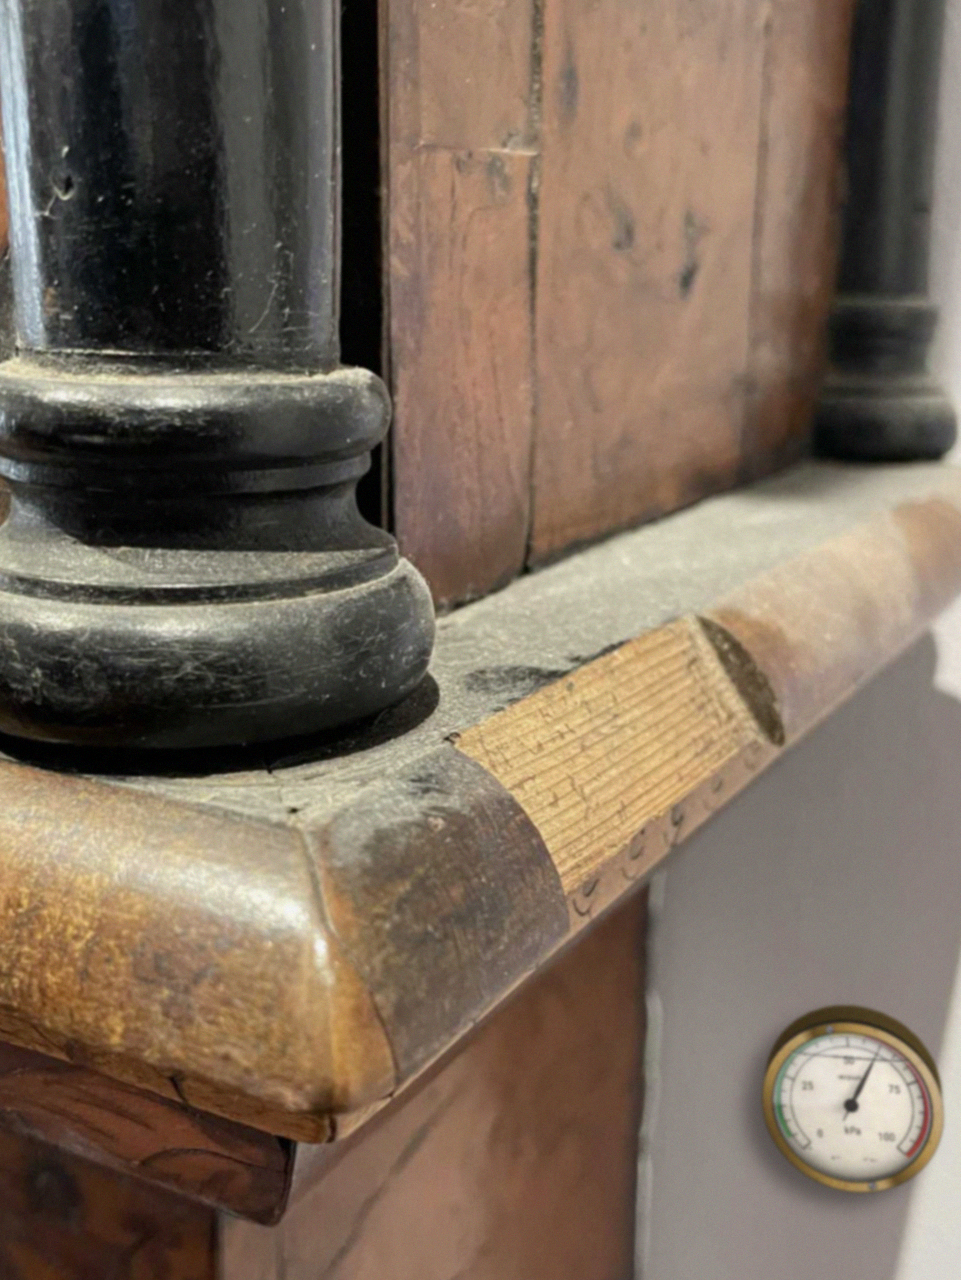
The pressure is 60; kPa
